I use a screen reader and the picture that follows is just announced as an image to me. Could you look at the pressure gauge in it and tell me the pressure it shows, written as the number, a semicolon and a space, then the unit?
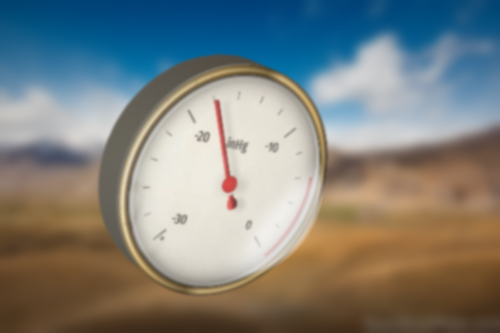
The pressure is -18; inHg
